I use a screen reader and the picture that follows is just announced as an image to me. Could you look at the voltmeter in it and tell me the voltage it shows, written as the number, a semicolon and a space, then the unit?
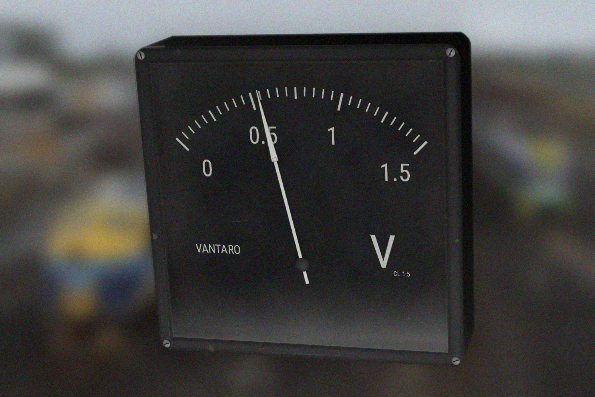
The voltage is 0.55; V
